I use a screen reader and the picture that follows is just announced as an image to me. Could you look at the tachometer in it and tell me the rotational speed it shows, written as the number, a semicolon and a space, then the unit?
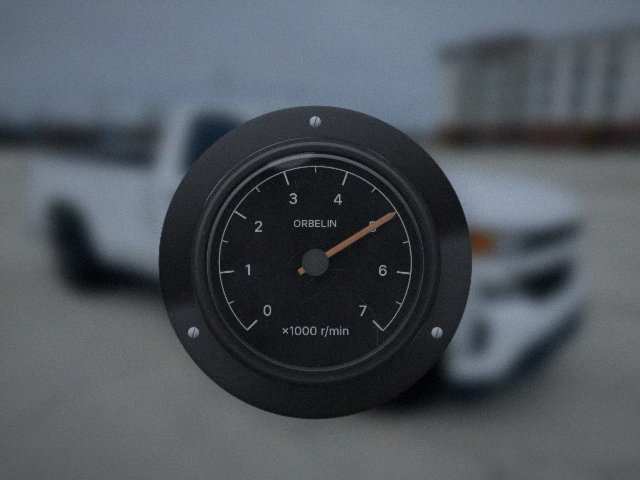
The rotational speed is 5000; rpm
